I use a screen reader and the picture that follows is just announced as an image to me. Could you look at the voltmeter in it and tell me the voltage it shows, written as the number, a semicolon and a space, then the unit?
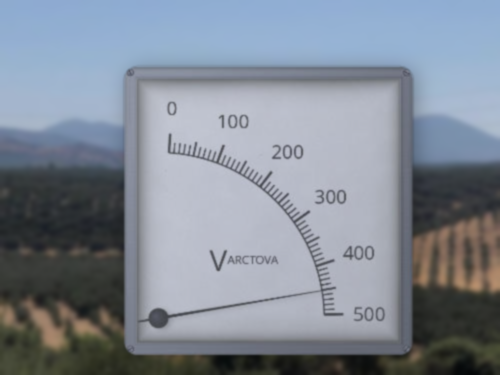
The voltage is 450; V
